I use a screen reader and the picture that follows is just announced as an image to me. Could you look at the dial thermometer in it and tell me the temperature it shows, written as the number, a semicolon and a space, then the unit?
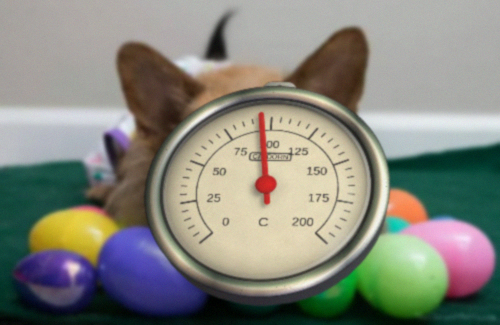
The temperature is 95; °C
